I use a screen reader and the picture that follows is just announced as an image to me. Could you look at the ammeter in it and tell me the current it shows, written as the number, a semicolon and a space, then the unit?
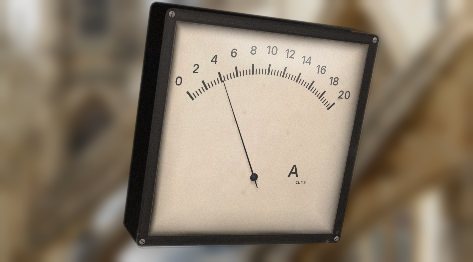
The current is 4; A
